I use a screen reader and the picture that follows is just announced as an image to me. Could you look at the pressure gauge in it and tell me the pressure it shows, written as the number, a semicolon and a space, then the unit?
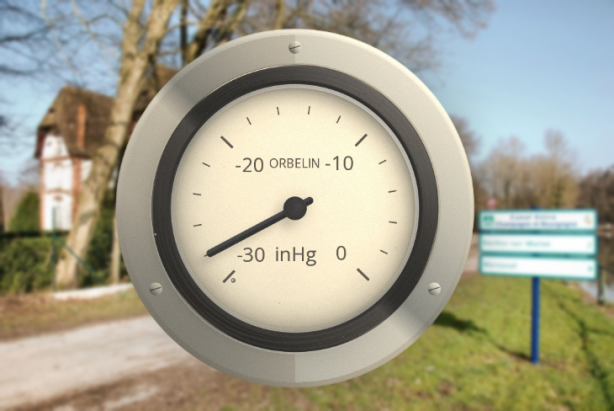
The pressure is -28; inHg
